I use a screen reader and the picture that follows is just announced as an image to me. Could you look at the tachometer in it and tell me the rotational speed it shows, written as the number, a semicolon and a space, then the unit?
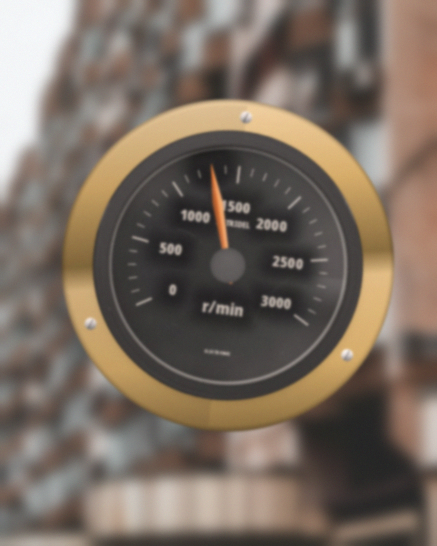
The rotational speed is 1300; rpm
